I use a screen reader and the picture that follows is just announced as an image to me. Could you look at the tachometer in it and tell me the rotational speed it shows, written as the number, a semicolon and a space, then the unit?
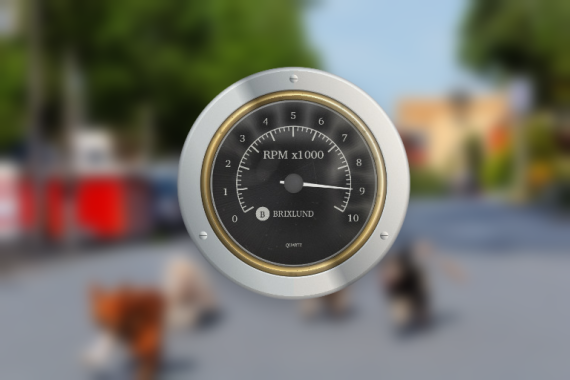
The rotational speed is 9000; rpm
